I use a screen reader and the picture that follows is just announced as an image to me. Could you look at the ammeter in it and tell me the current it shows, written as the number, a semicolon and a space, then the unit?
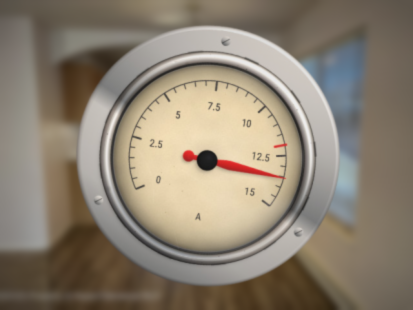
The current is 13.5; A
